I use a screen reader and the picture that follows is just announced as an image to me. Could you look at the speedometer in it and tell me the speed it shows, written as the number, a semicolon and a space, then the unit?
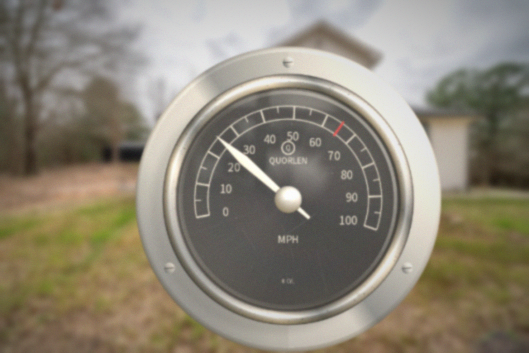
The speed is 25; mph
